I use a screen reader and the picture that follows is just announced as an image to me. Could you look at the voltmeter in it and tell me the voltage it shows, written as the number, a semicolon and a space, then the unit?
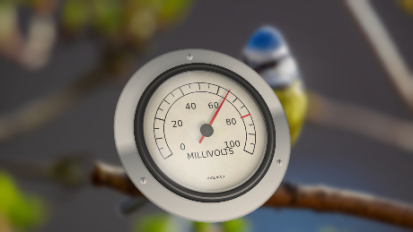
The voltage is 65; mV
